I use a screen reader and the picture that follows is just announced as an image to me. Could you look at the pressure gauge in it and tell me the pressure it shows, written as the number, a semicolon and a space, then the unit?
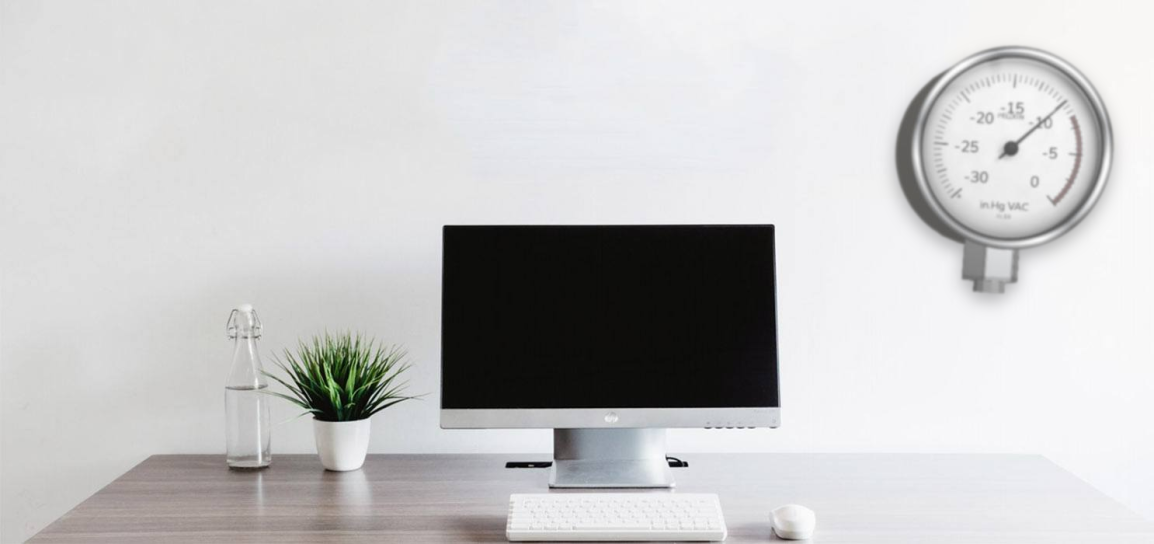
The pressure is -10; inHg
